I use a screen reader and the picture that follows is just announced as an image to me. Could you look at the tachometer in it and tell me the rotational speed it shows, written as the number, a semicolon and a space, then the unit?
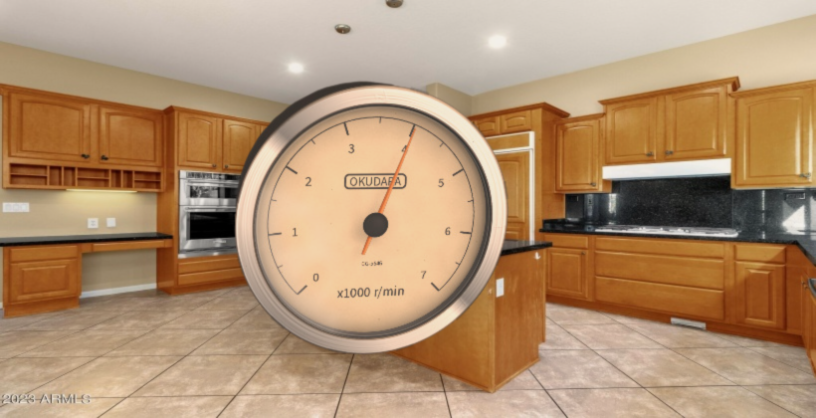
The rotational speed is 4000; rpm
